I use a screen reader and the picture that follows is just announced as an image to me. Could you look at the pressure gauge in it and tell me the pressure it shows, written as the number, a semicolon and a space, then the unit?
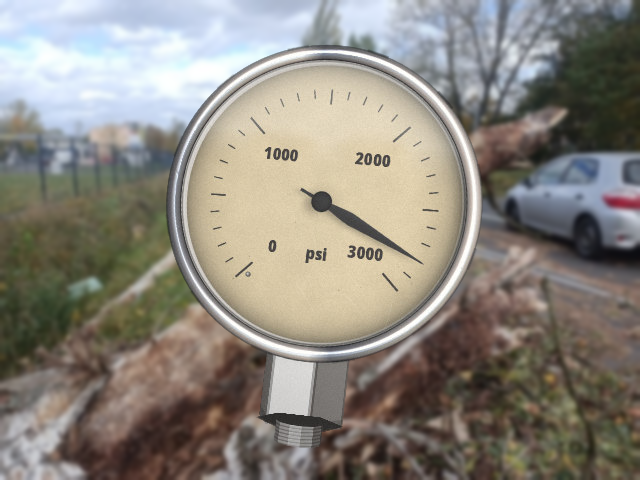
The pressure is 2800; psi
